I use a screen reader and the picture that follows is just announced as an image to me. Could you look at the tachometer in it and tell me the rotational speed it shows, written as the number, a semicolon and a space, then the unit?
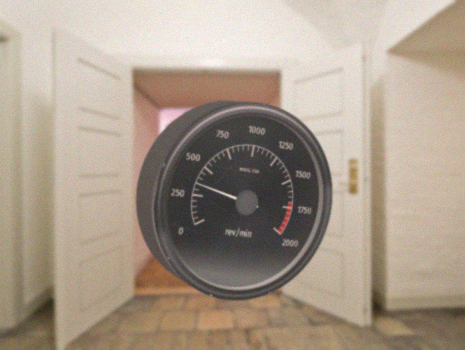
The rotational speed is 350; rpm
